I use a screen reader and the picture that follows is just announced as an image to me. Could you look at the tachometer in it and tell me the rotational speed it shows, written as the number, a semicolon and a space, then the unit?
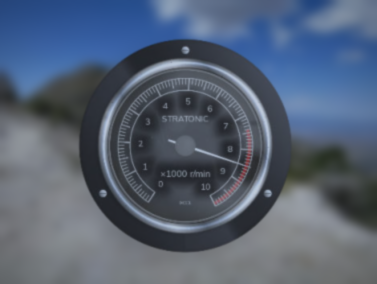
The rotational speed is 8500; rpm
